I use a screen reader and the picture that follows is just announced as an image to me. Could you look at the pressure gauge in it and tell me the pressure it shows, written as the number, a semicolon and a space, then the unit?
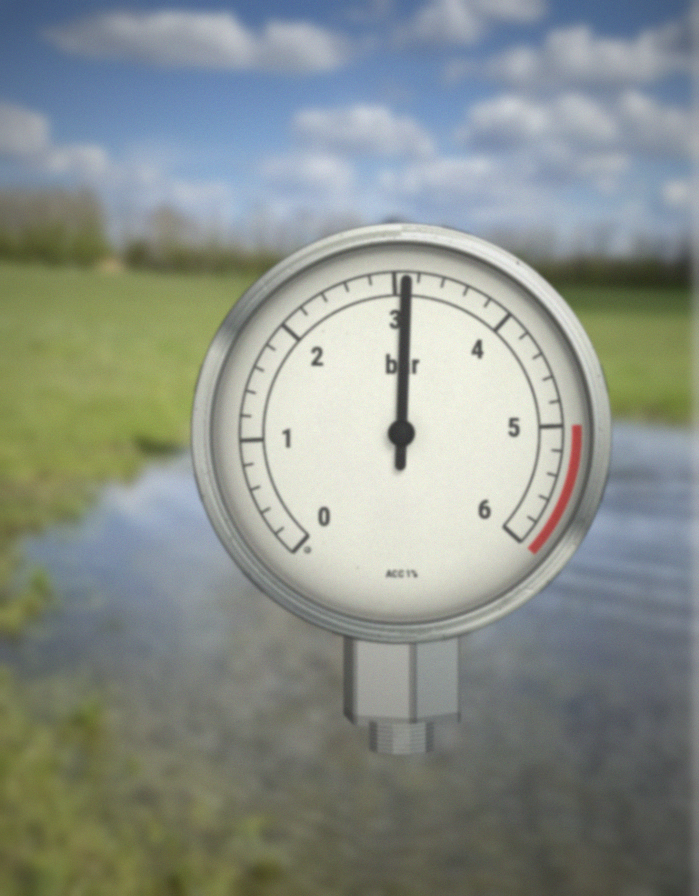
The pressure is 3.1; bar
